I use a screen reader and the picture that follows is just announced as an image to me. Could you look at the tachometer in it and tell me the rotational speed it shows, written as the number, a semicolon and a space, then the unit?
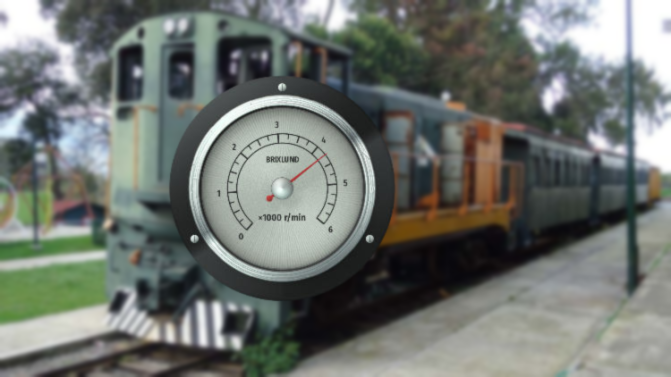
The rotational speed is 4250; rpm
